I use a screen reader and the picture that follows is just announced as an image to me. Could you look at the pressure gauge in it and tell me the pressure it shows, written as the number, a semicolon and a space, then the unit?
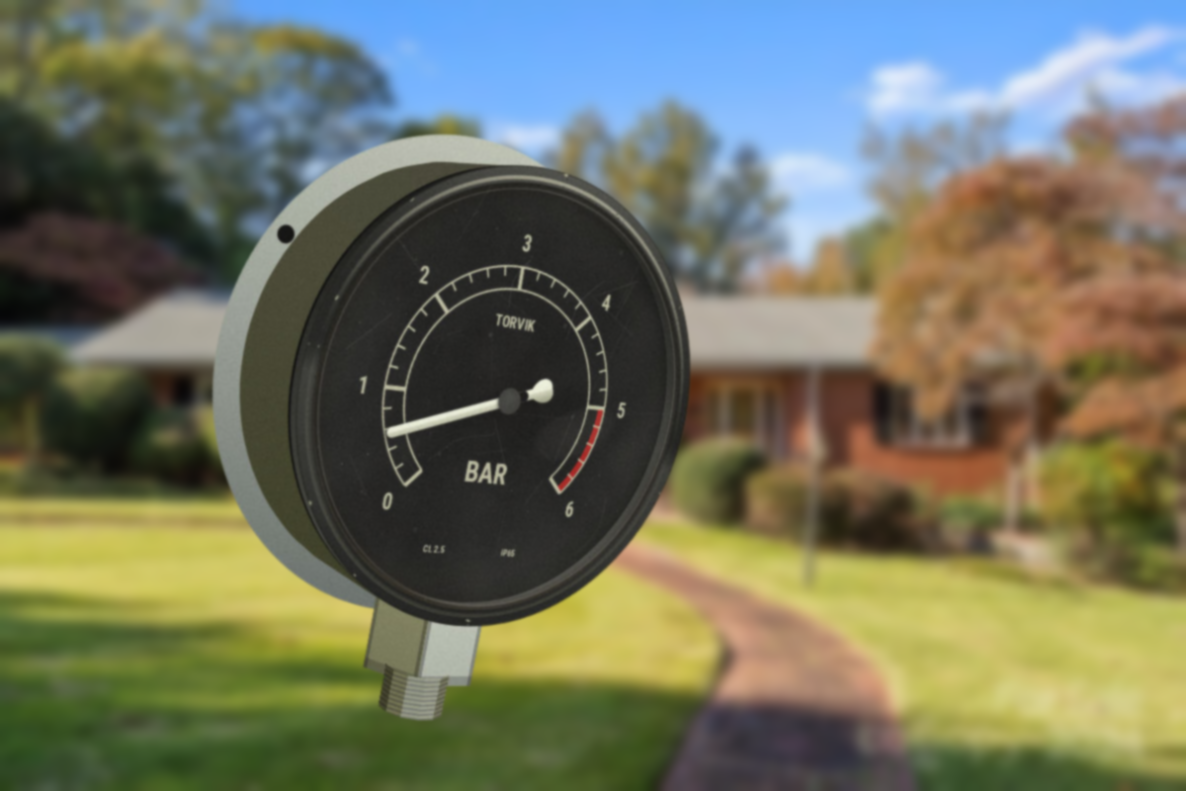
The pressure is 0.6; bar
